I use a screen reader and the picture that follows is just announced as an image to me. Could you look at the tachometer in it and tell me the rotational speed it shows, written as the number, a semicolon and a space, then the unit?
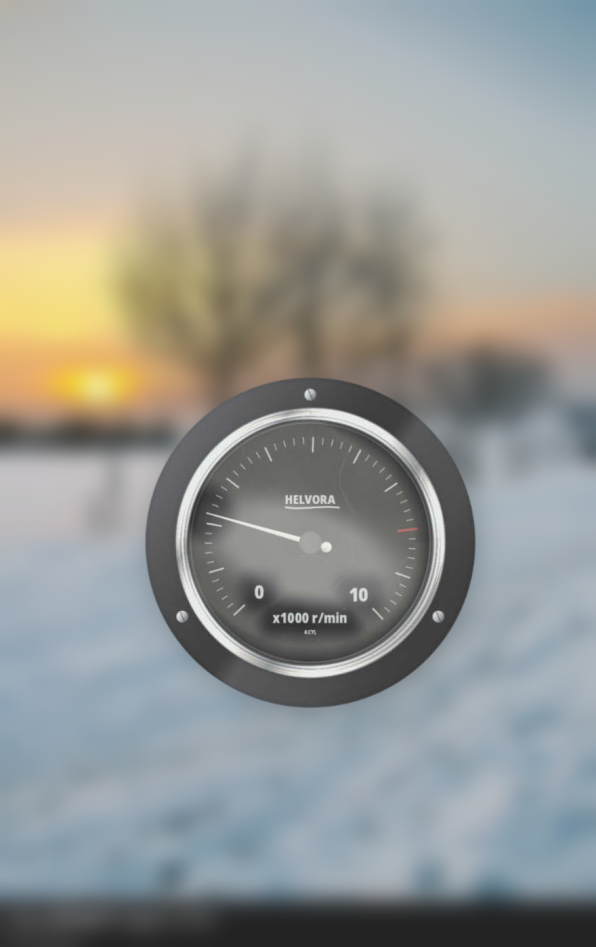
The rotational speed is 2200; rpm
